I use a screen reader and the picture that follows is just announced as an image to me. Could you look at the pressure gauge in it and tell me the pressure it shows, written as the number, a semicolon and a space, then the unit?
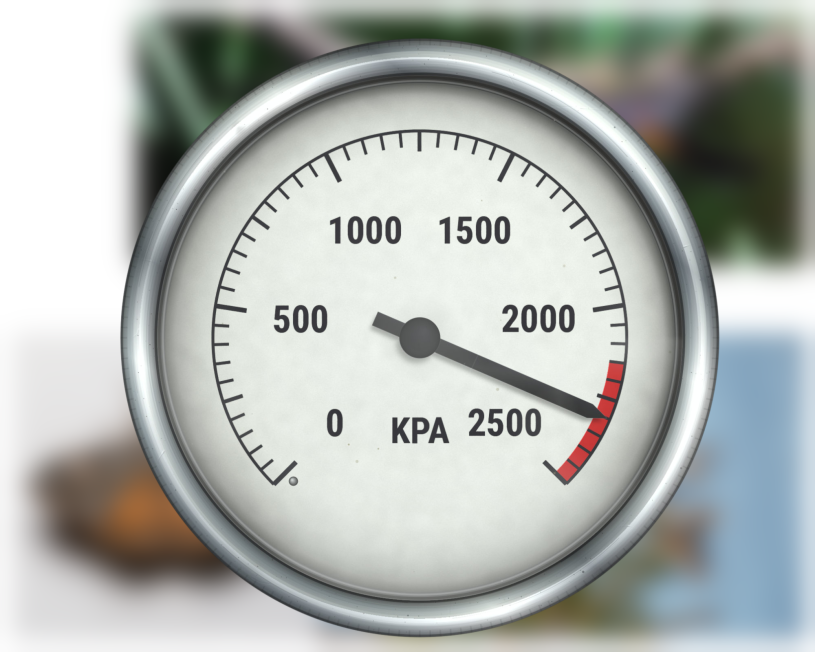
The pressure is 2300; kPa
